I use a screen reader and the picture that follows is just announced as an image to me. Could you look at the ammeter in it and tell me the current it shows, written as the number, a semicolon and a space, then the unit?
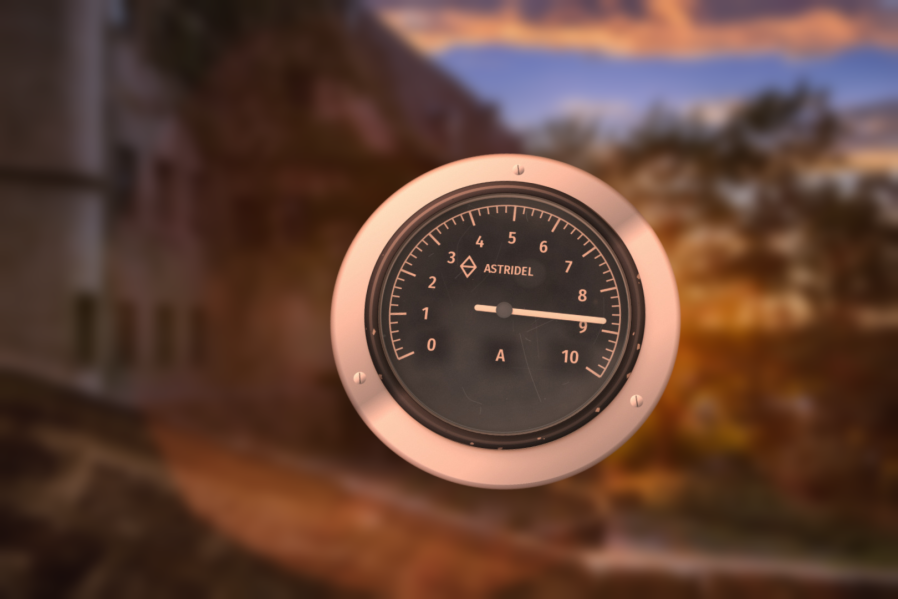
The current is 8.8; A
